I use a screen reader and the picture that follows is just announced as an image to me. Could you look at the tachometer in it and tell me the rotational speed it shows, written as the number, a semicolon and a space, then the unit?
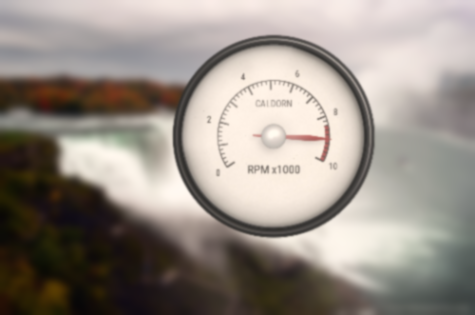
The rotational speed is 9000; rpm
